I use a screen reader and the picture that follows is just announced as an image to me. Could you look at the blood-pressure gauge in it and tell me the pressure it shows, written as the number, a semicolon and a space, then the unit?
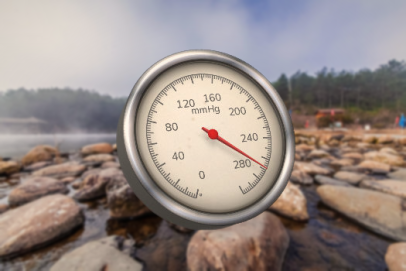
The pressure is 270; mmHg
